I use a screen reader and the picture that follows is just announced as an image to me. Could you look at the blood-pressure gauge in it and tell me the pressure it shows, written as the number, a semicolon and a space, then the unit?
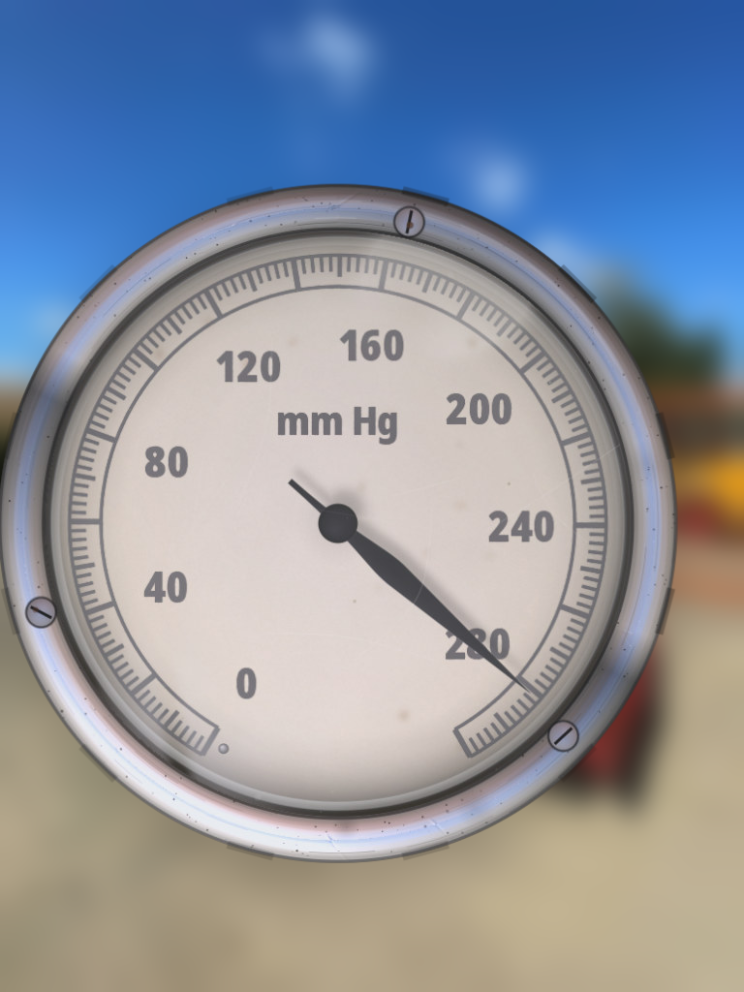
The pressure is 281; mmHg
